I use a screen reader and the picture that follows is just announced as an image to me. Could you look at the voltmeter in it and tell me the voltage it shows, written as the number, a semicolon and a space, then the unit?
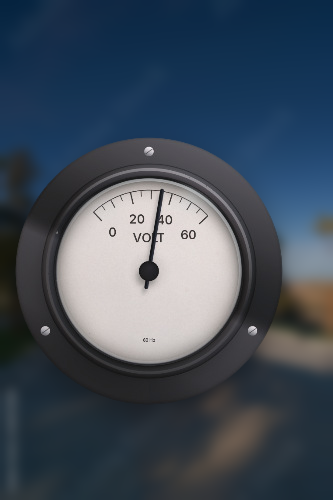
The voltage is 35; V
